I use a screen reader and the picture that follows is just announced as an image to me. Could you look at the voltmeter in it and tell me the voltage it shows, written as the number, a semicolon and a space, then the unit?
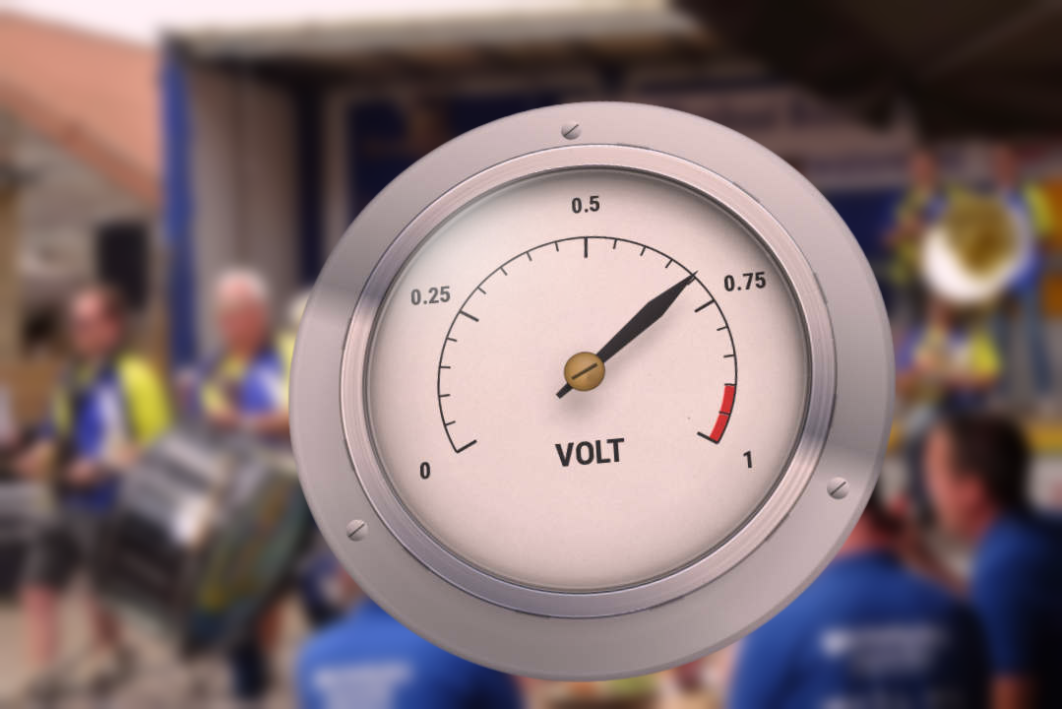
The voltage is 0.7; V
